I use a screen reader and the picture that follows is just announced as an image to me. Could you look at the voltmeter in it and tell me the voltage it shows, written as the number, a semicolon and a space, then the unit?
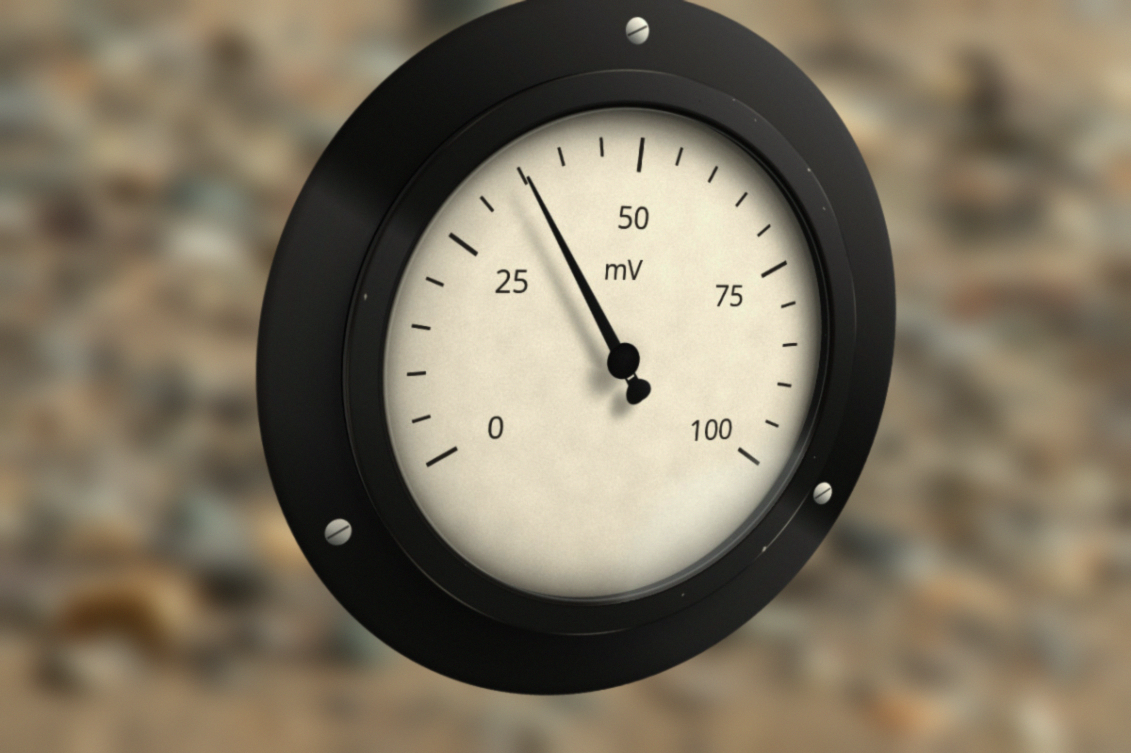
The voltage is 35; mV
